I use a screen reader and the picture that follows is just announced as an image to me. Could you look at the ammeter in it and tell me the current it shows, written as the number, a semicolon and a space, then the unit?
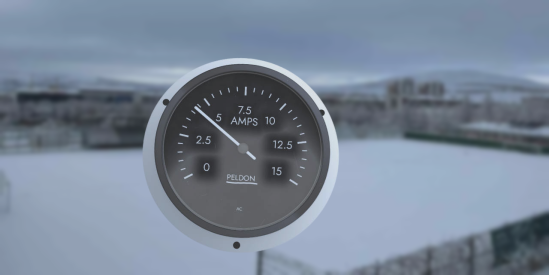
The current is 4.25; A
